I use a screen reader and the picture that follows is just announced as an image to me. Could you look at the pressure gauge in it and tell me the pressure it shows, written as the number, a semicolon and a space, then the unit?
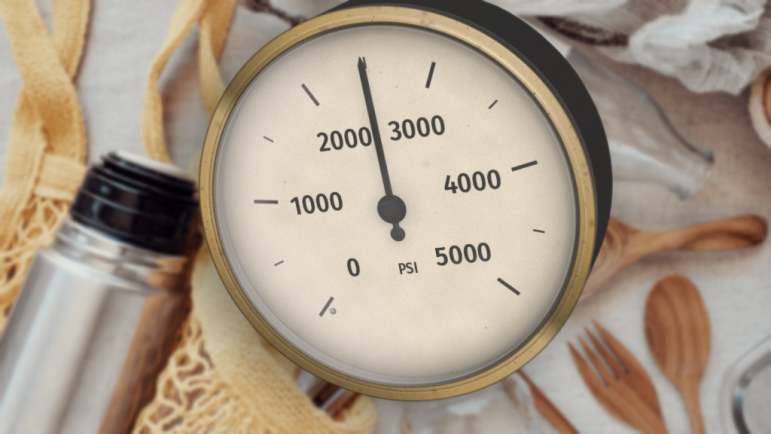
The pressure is 2500; psi
